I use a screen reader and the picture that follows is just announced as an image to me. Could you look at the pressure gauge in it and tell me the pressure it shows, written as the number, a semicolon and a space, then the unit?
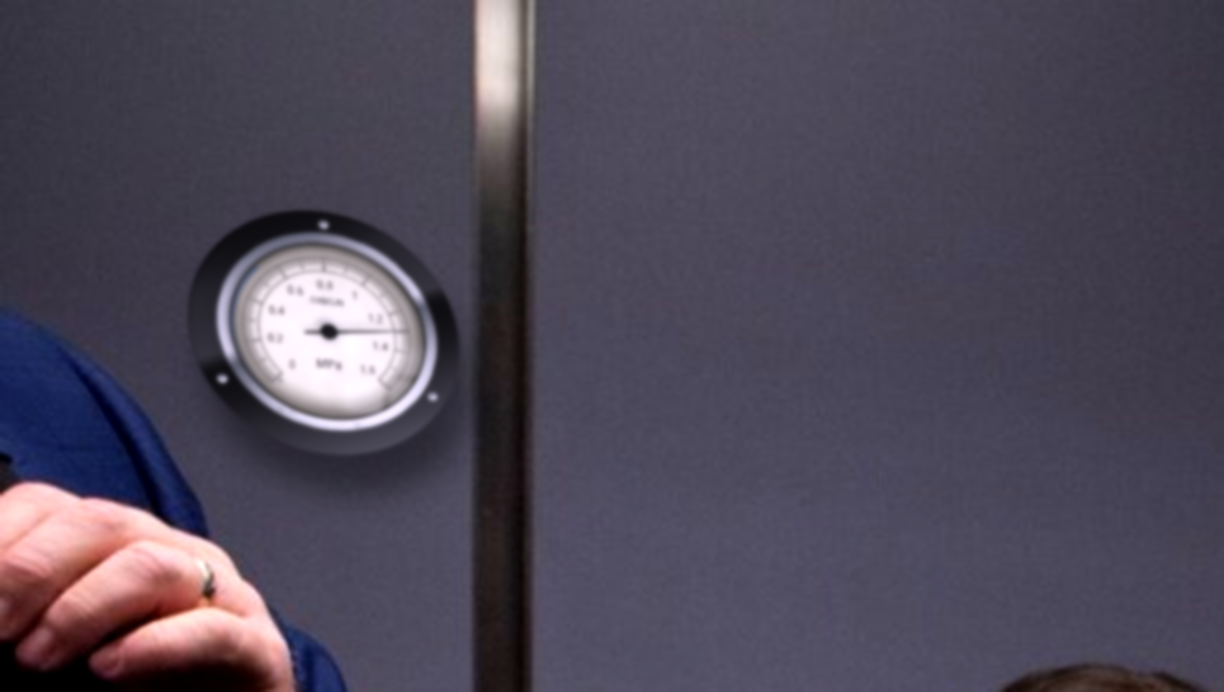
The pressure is 1.3; MPa
